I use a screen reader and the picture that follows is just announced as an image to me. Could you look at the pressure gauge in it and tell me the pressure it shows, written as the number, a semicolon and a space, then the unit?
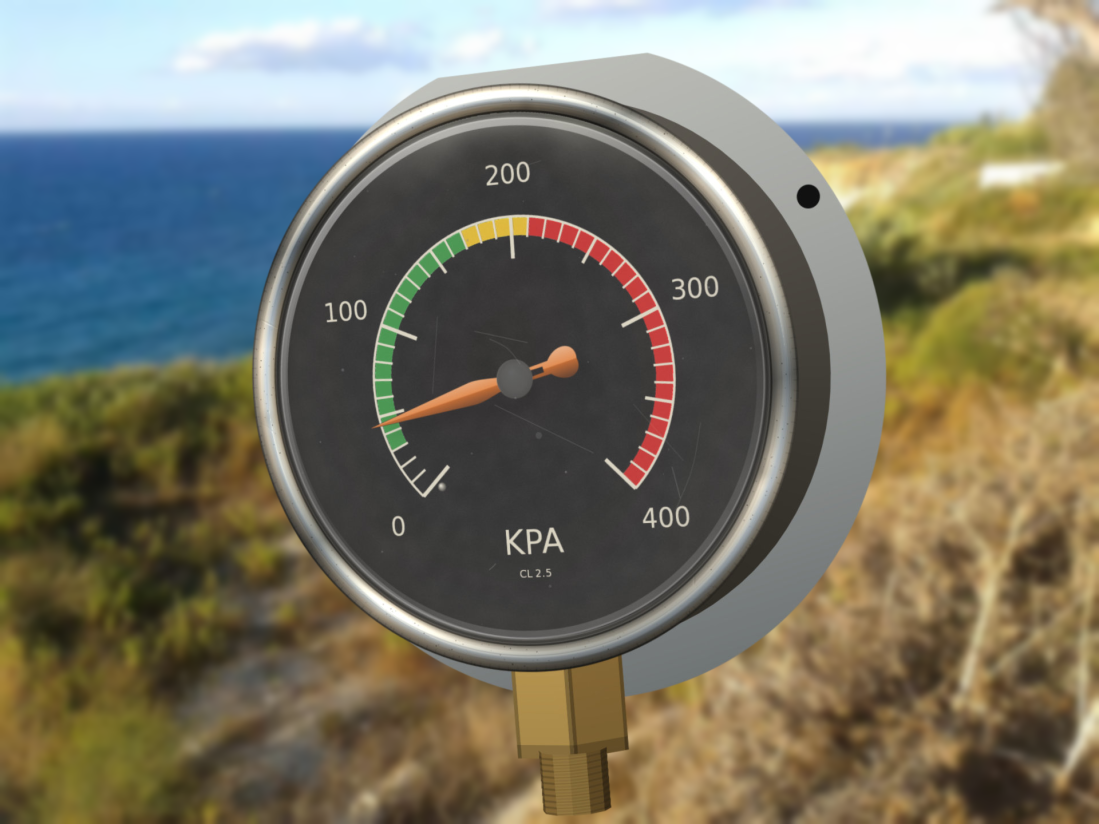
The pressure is 45; kPa
